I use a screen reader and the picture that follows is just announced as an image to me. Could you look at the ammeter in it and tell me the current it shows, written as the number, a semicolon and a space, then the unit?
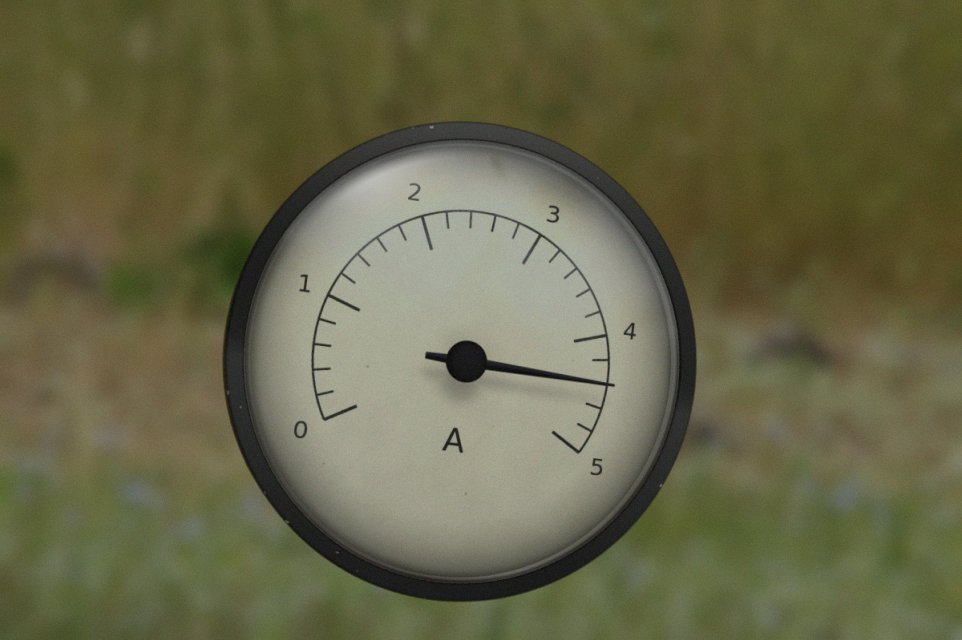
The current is 4.4; A
